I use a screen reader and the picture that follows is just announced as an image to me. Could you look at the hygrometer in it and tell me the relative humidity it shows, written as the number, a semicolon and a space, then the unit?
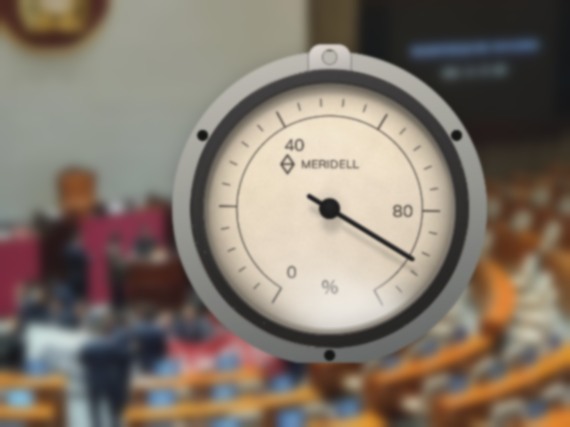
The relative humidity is 90; %
